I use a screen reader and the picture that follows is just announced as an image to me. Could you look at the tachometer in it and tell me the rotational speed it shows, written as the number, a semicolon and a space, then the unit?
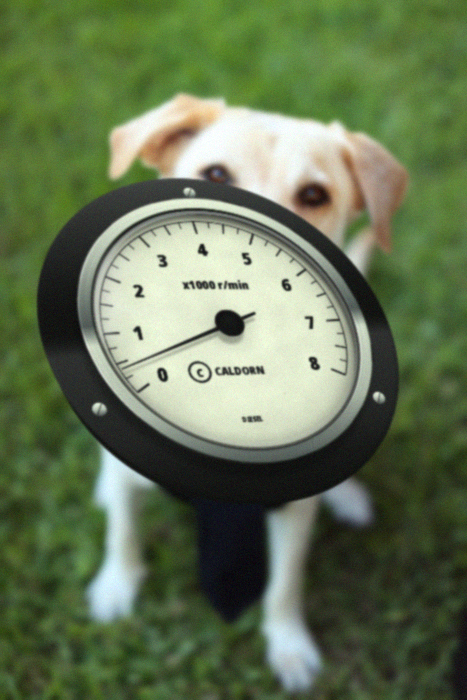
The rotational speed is 375; rpm
